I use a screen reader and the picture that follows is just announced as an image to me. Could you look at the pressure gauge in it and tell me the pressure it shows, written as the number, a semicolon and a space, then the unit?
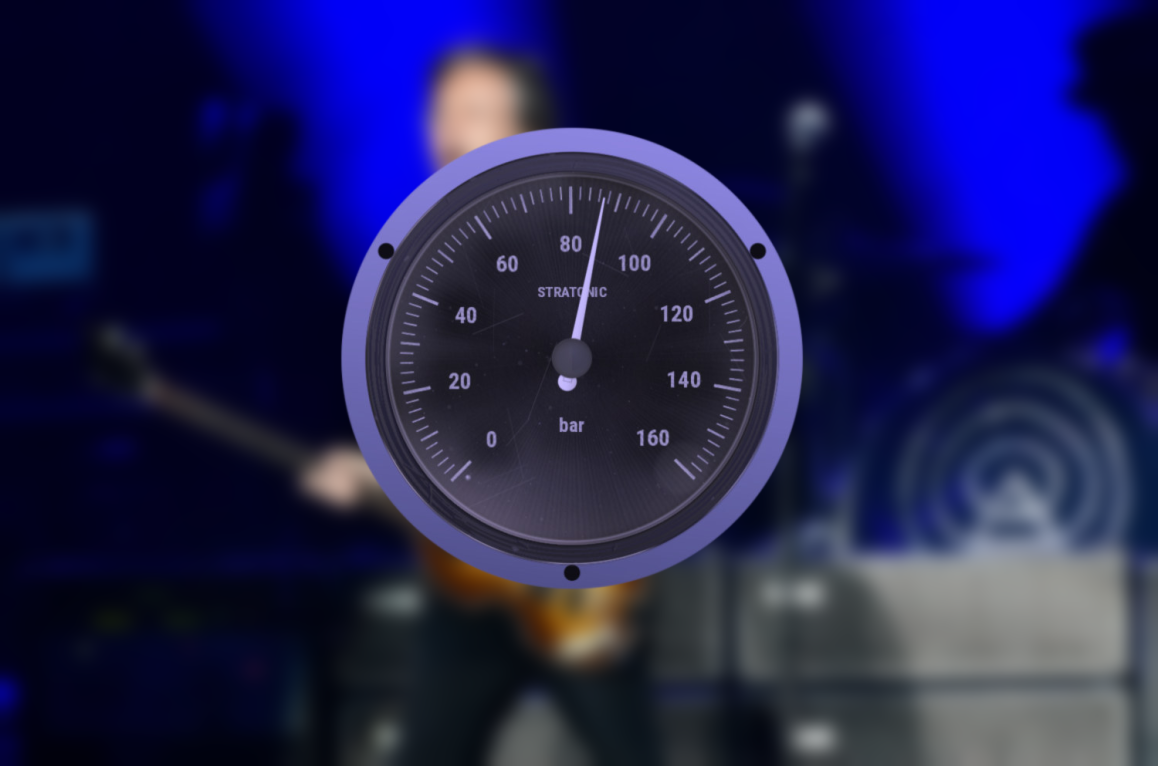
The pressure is 87; bar
